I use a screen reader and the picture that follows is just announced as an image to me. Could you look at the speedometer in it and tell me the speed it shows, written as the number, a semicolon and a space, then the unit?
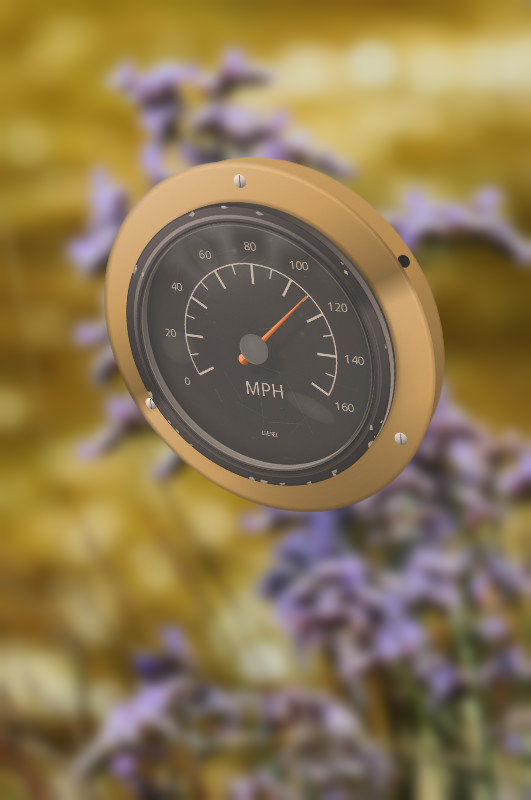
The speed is 110; mph
